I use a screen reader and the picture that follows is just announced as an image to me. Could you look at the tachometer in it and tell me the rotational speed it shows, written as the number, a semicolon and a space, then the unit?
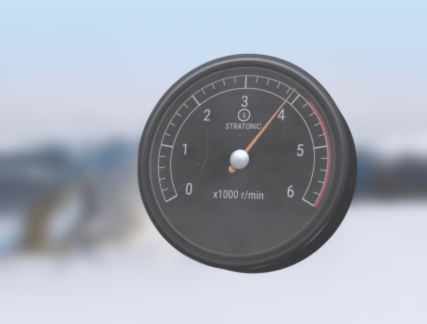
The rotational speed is 3900; rpm
